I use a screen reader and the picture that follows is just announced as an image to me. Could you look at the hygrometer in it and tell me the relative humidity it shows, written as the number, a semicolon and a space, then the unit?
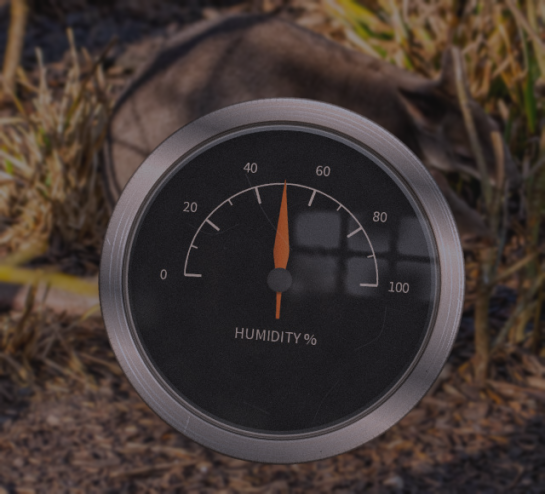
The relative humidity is 50; %
